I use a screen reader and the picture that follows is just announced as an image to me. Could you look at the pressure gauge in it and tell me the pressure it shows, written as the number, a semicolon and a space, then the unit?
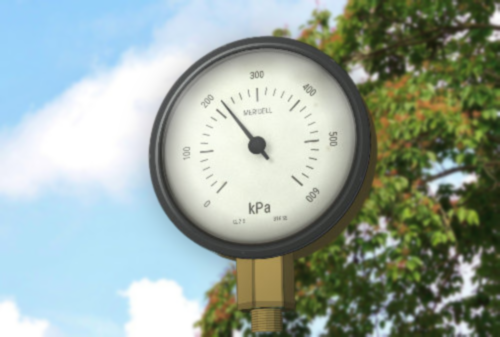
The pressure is 220; kPa
